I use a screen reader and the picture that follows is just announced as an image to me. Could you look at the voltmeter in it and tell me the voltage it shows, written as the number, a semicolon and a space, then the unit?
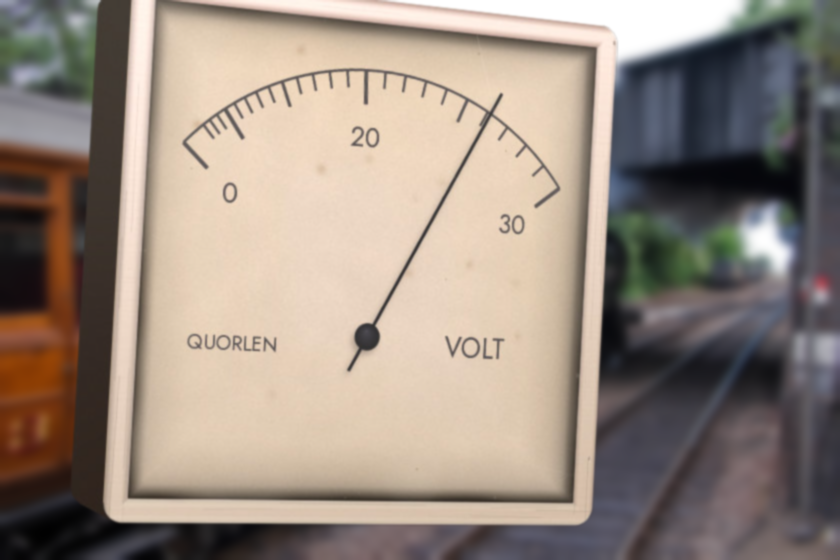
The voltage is 26; V
